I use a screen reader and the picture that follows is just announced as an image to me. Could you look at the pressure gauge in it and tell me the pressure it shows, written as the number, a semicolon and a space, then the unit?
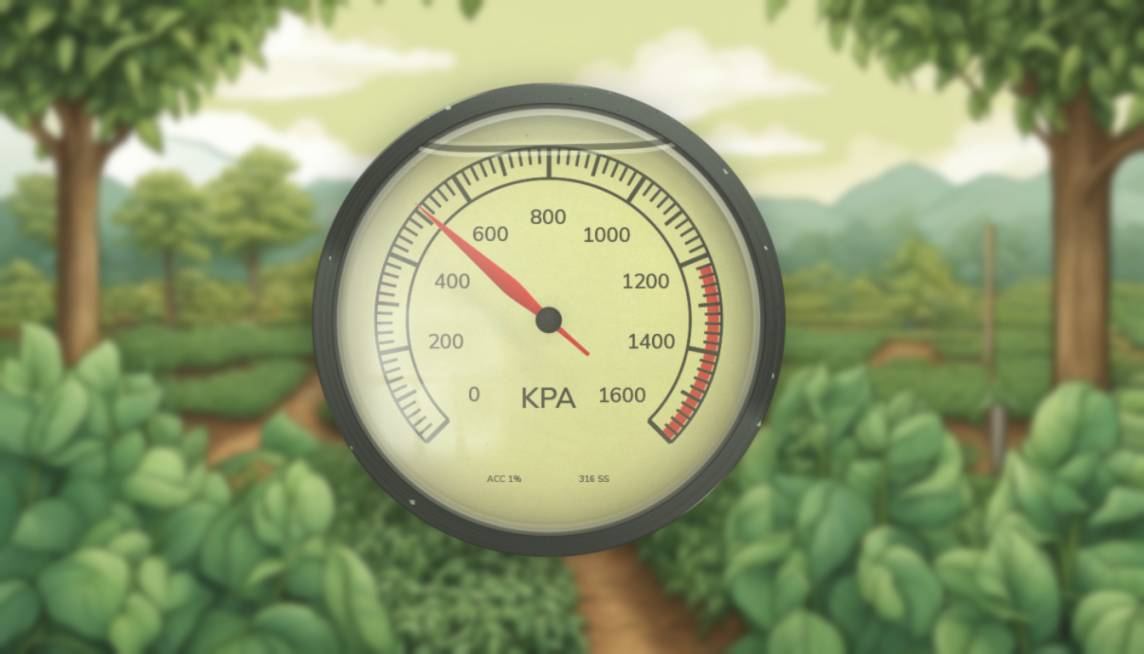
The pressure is 510; kPa
